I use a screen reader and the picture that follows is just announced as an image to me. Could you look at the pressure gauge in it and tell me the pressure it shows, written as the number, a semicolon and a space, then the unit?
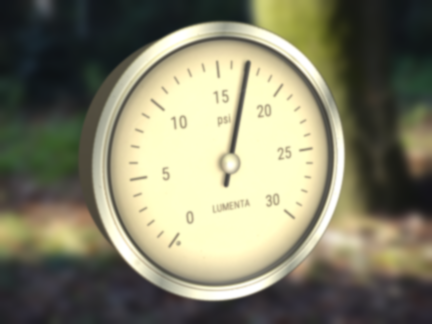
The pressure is 17; psi
